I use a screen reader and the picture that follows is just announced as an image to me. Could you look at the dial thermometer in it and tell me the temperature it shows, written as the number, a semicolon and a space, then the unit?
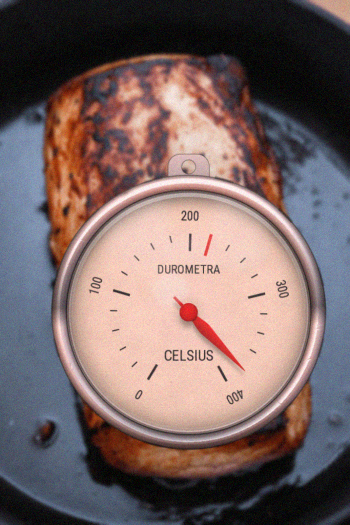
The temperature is 380; °C
